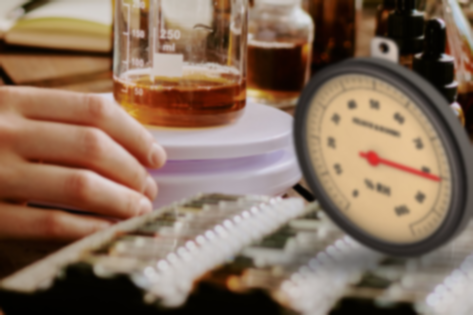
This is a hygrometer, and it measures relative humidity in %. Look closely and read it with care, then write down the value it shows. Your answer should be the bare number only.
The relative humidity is 80
